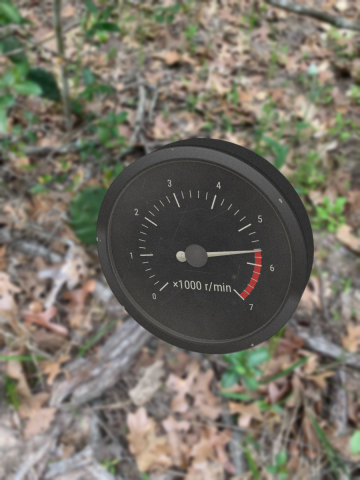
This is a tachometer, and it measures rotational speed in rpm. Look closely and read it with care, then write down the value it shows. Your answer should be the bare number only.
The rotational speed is 5600
